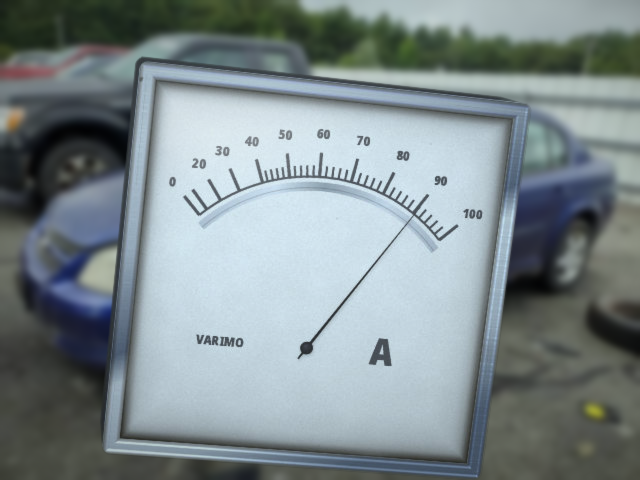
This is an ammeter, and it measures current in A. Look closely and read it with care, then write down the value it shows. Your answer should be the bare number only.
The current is 90
